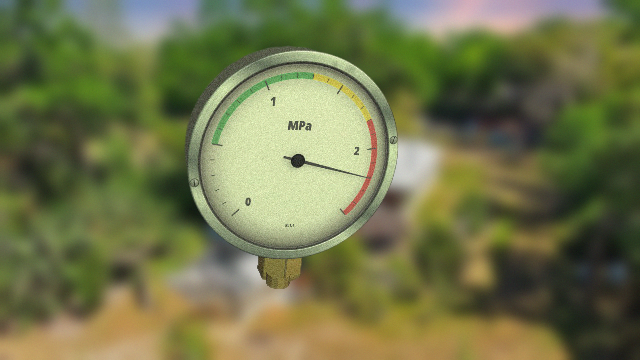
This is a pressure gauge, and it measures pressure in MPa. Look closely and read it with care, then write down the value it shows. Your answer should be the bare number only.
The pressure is 2.2
